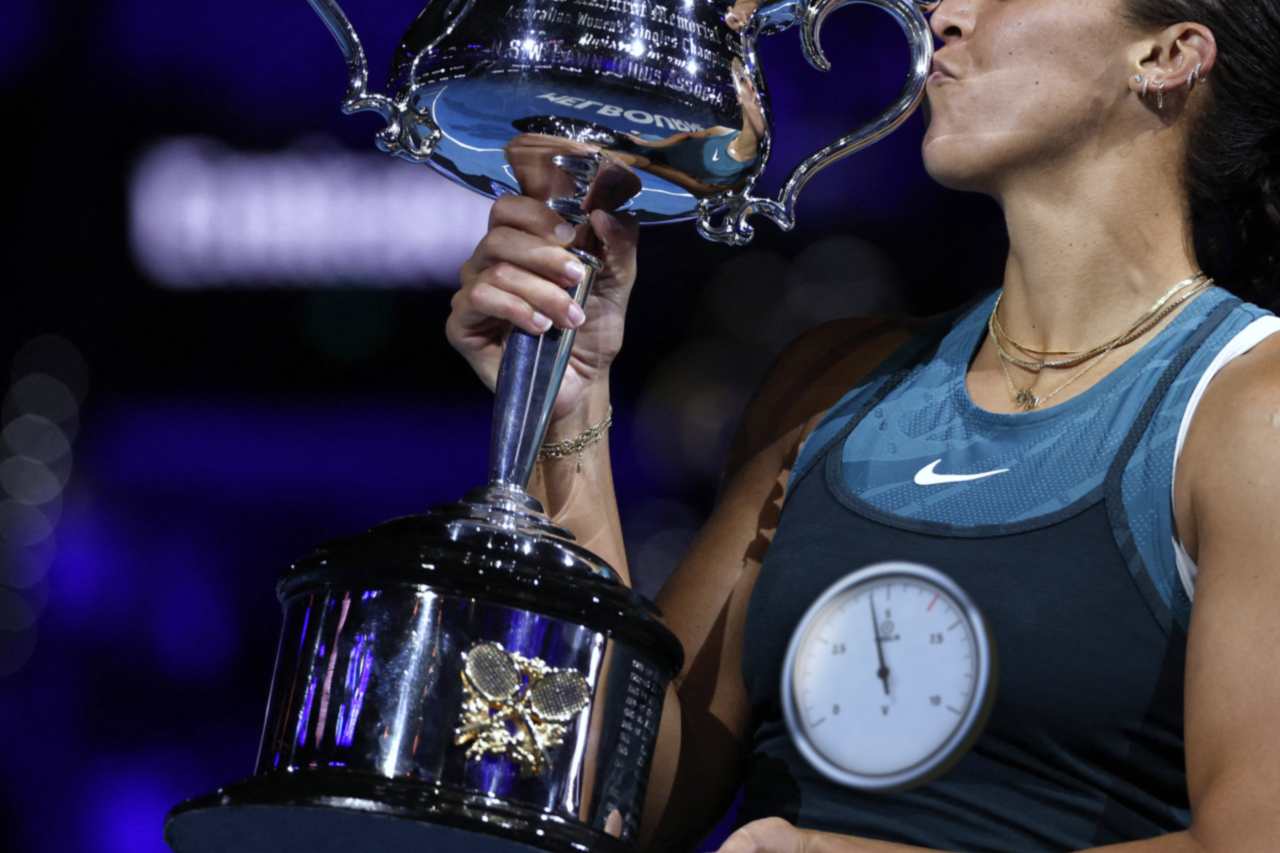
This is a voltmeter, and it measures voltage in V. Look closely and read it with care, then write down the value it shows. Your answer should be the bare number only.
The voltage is 4.5
